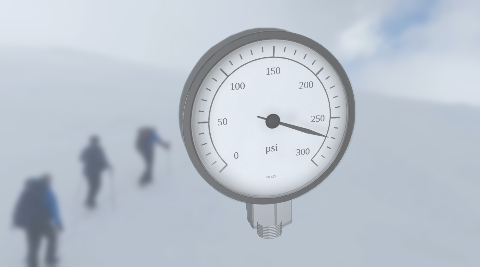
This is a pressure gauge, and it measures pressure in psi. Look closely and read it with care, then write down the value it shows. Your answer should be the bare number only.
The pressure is 270
